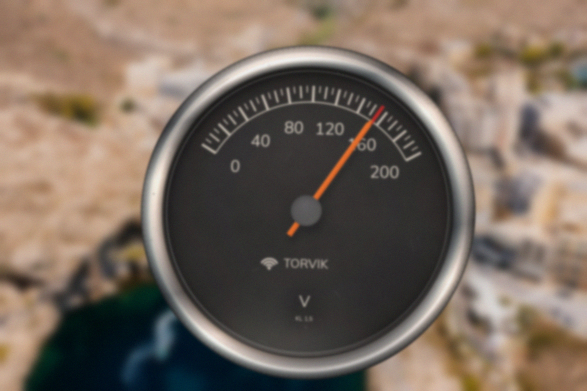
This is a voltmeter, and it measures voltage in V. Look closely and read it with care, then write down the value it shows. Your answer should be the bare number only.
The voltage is 155
